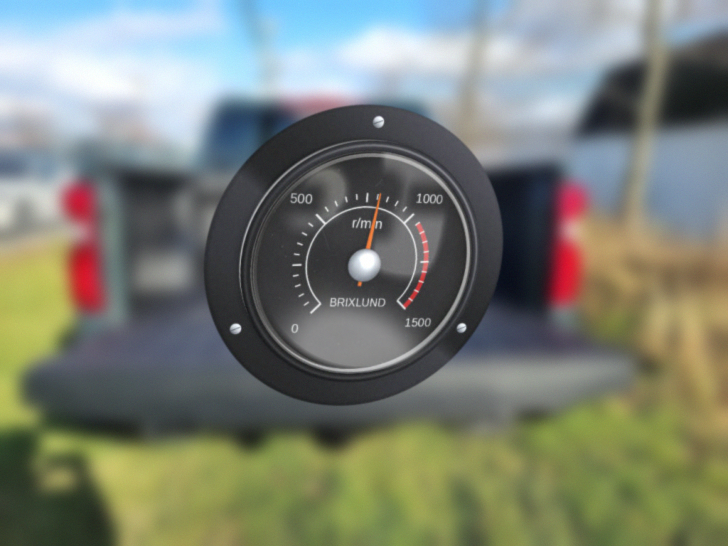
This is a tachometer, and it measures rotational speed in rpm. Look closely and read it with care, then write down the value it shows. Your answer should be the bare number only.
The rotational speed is 800
